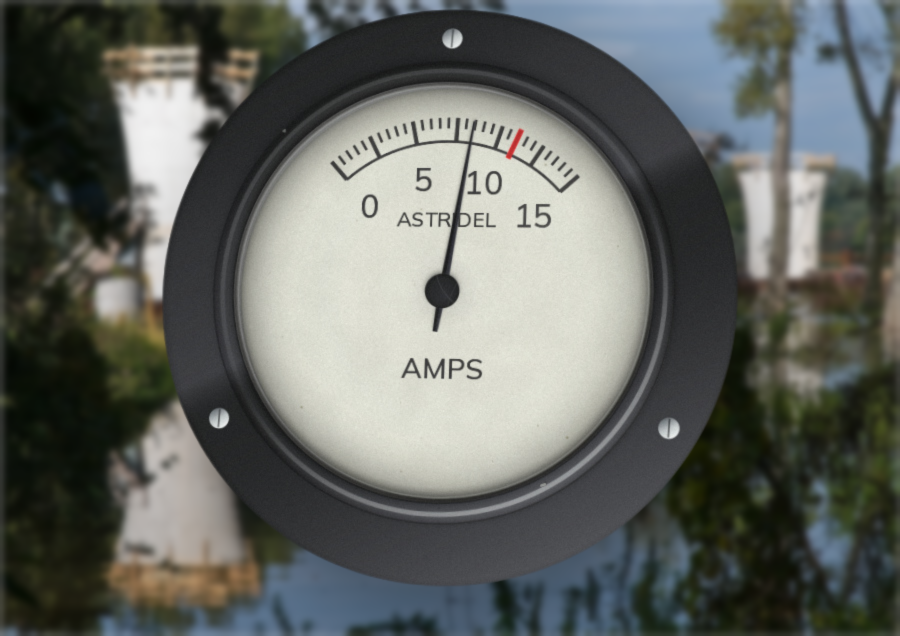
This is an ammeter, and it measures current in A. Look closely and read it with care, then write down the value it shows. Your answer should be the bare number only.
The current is 8.5
